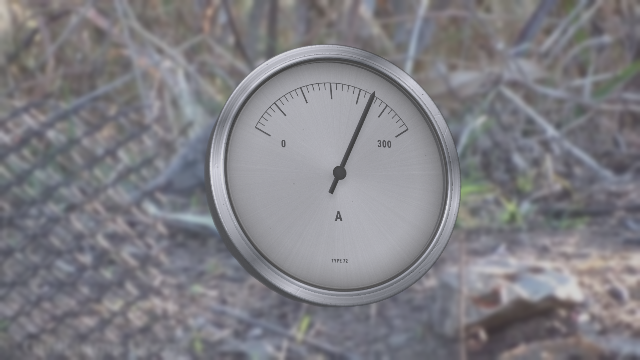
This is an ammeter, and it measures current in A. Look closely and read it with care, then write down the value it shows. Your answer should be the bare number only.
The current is 220
